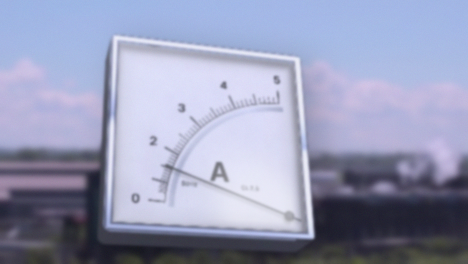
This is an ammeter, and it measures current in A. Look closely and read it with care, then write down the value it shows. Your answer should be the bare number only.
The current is 1.5
